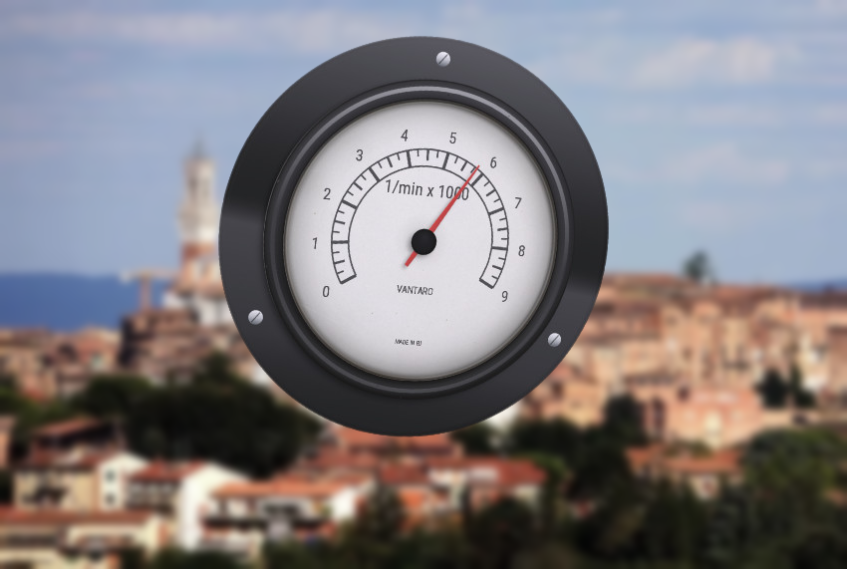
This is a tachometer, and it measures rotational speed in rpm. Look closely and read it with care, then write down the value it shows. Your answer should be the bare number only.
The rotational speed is 5750
